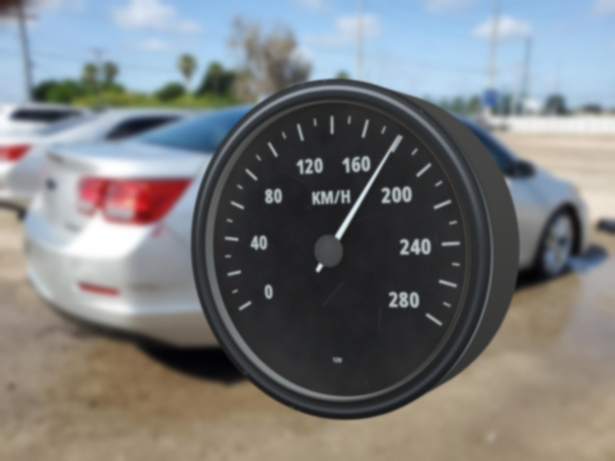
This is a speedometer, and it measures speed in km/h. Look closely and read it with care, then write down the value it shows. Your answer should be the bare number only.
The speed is 180
